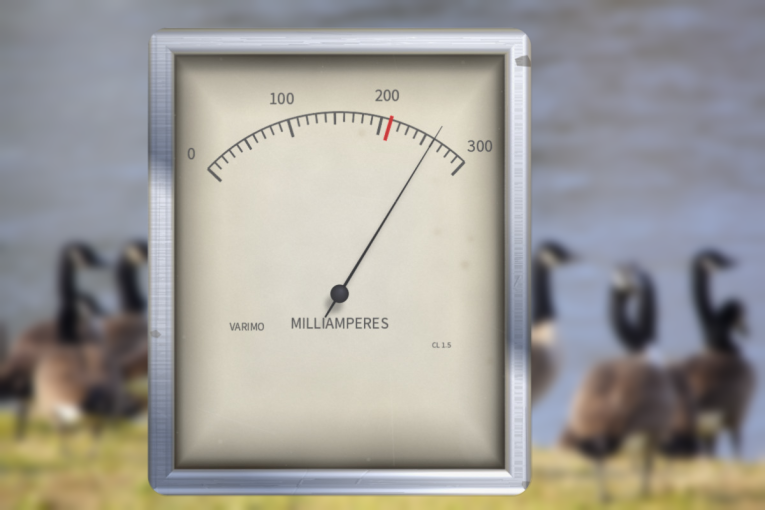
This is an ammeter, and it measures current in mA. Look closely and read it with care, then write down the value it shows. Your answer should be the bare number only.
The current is 260
